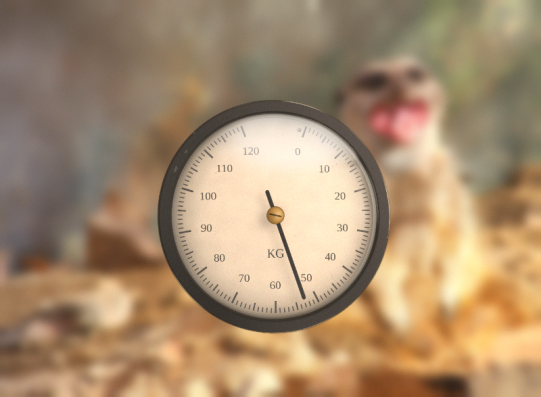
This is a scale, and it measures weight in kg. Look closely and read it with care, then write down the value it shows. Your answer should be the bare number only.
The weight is 53
